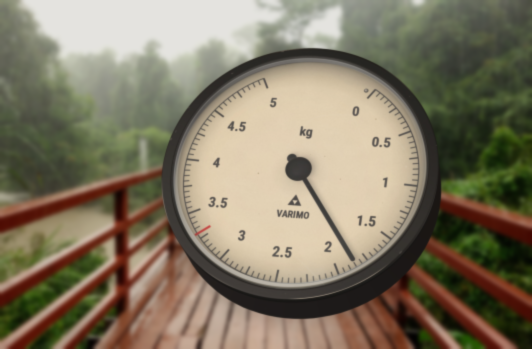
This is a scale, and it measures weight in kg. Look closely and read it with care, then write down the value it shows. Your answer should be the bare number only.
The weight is 1.85
